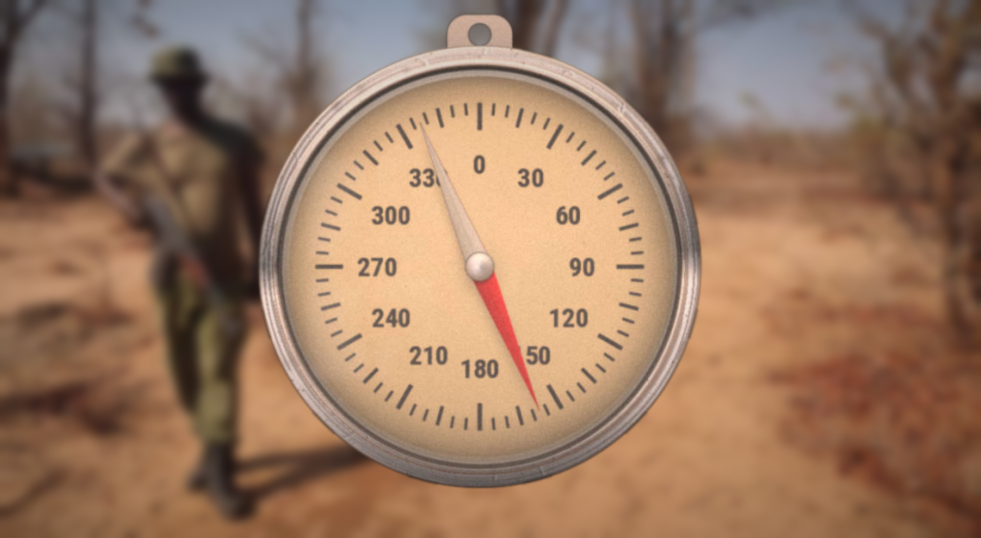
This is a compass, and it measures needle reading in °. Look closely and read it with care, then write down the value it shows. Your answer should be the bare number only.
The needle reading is 157.5
